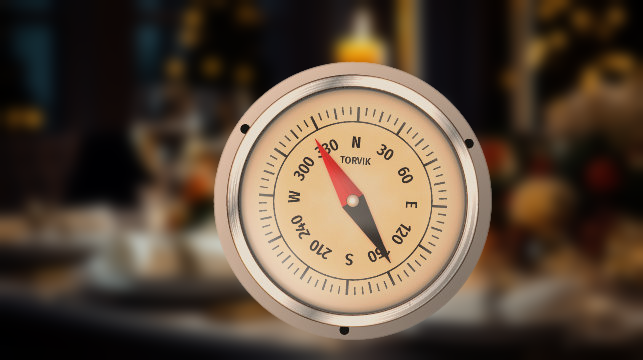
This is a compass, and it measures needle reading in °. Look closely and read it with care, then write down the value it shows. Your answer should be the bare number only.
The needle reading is 325
